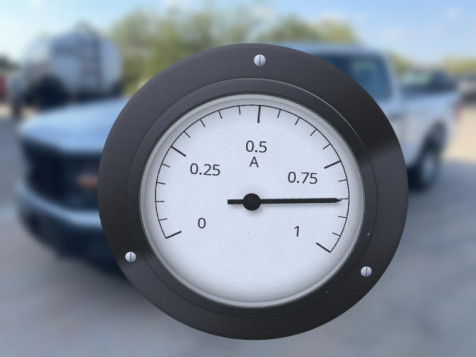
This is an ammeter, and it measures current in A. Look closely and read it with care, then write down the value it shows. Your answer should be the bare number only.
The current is 0.85
